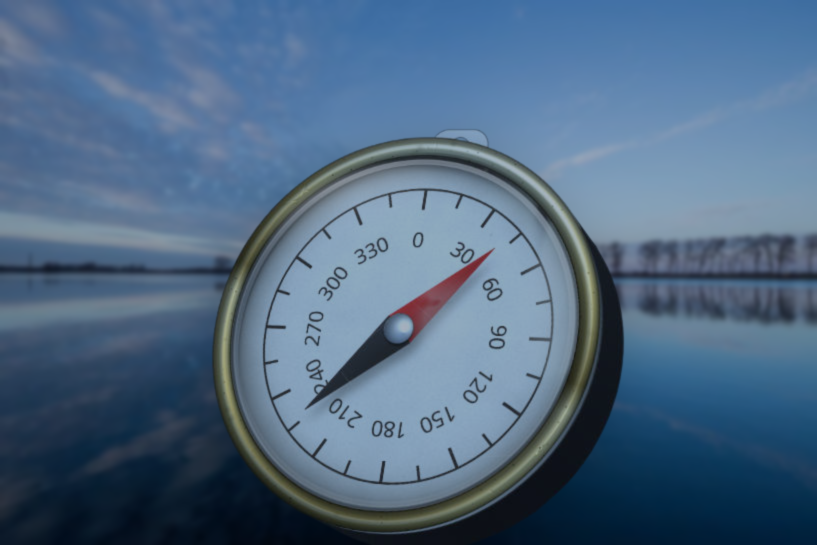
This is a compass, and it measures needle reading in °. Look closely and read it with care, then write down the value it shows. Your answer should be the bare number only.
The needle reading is 45
